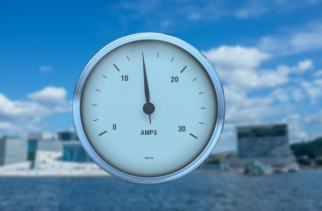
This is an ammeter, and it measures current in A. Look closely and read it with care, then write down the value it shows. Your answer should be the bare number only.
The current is 14
